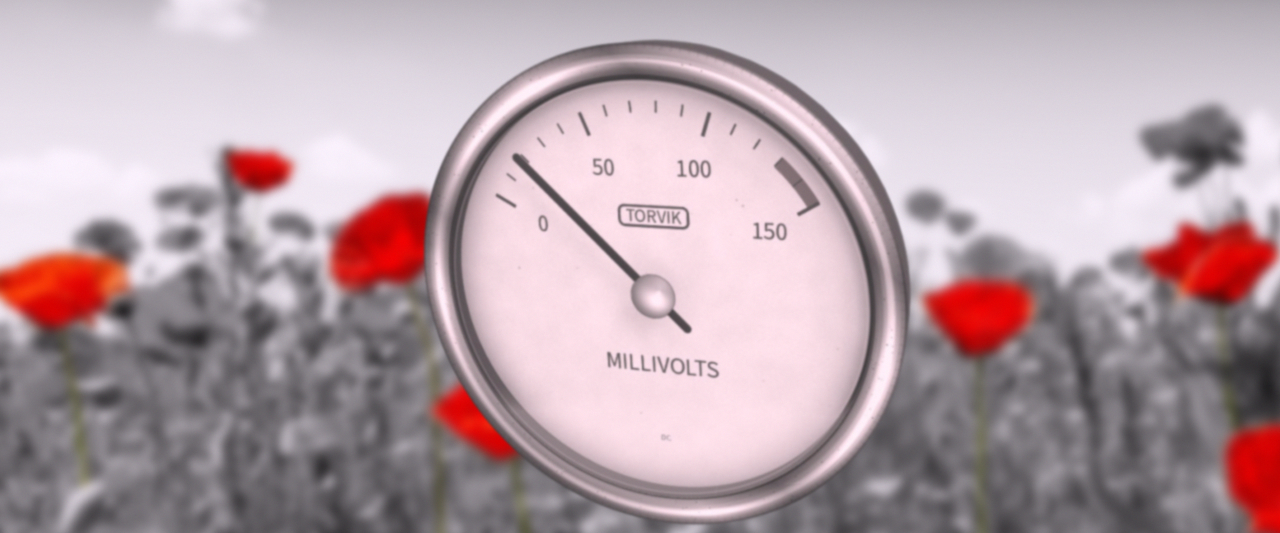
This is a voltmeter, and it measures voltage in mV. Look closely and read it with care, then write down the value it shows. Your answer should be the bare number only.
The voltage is 20
